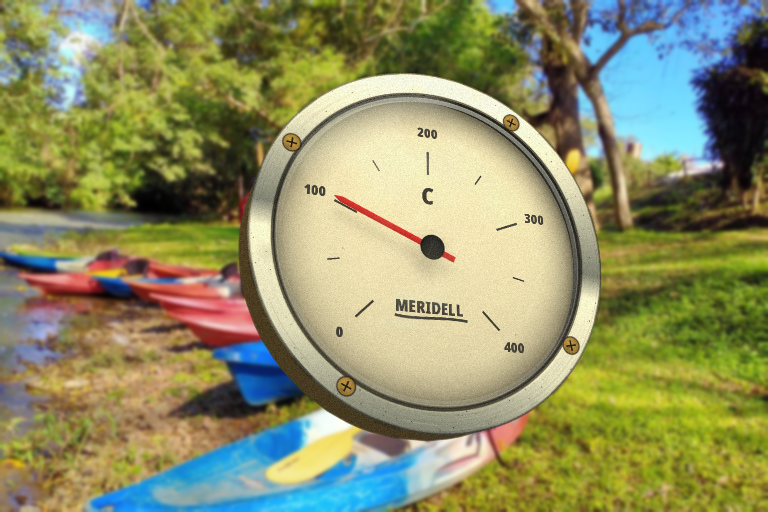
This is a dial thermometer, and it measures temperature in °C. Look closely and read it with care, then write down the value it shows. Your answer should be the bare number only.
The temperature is 100
